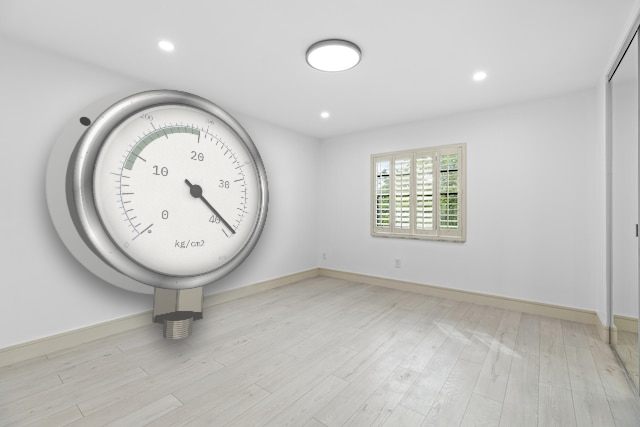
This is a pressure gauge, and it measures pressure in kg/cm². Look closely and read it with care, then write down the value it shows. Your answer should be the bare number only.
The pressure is 39
